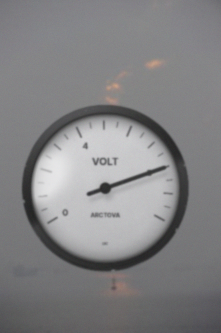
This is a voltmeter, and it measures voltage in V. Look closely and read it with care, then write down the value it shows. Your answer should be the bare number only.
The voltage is 8
